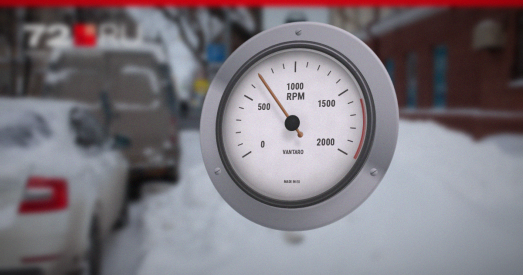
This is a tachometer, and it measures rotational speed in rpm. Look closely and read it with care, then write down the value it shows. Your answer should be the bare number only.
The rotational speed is 700
